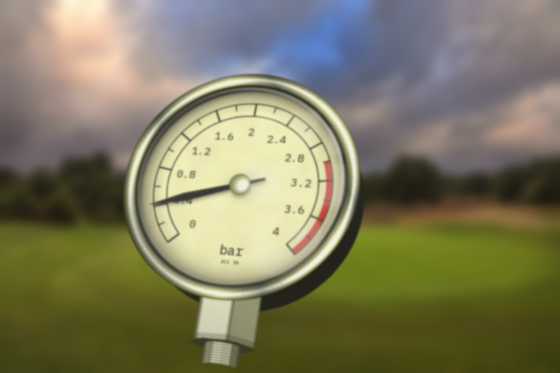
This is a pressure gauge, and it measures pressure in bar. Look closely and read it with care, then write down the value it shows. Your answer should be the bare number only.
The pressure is 0.4
